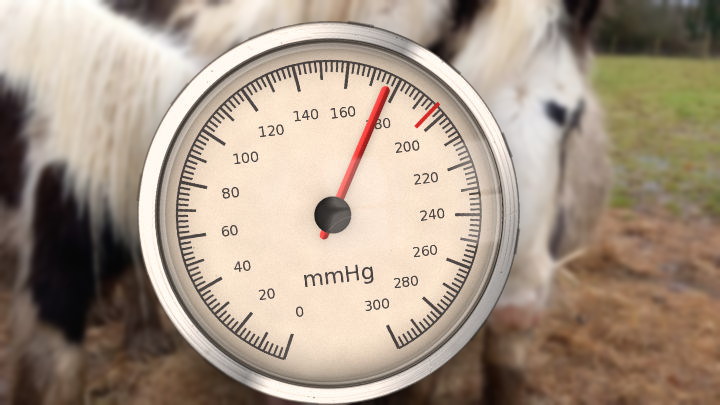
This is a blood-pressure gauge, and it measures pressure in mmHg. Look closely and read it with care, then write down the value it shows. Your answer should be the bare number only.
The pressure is 176
